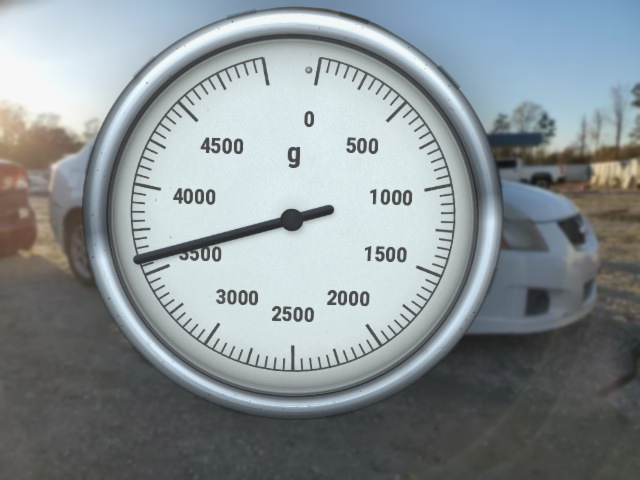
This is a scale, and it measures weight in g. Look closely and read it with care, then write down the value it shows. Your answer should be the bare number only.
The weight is 3600
